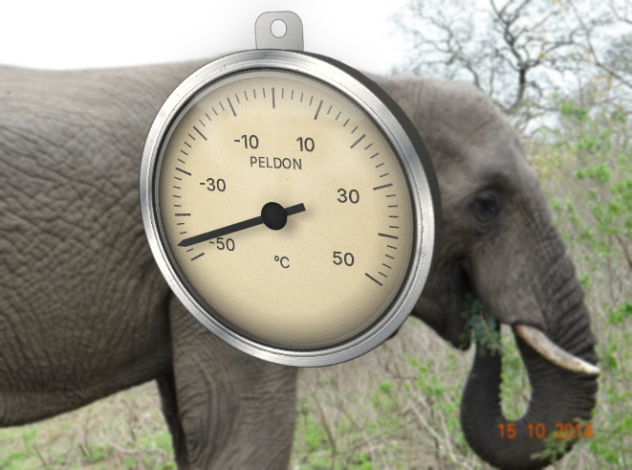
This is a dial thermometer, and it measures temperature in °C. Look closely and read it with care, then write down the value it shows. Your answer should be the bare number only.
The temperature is -46
